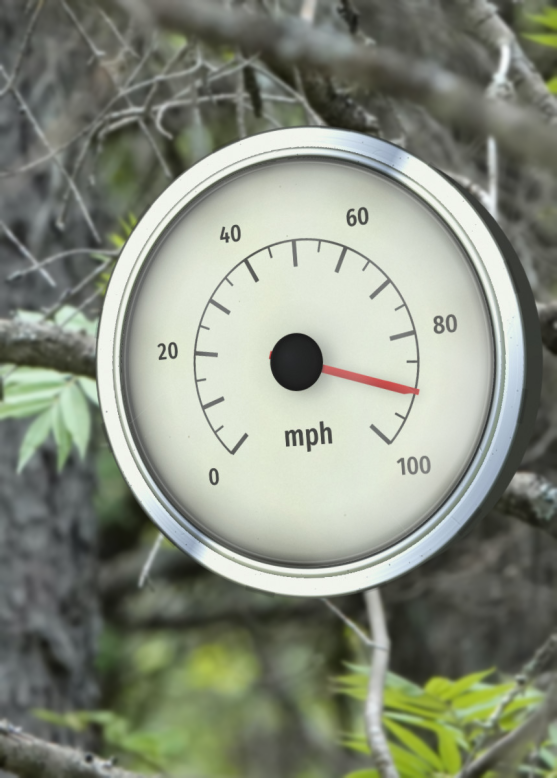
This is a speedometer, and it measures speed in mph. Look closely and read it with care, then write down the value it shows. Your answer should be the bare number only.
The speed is 90
